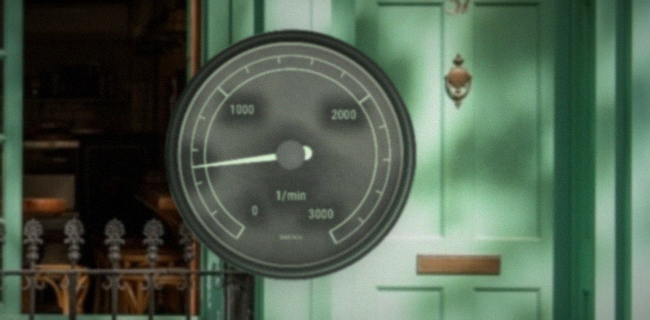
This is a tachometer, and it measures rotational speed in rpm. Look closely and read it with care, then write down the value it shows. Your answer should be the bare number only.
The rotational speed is 500
